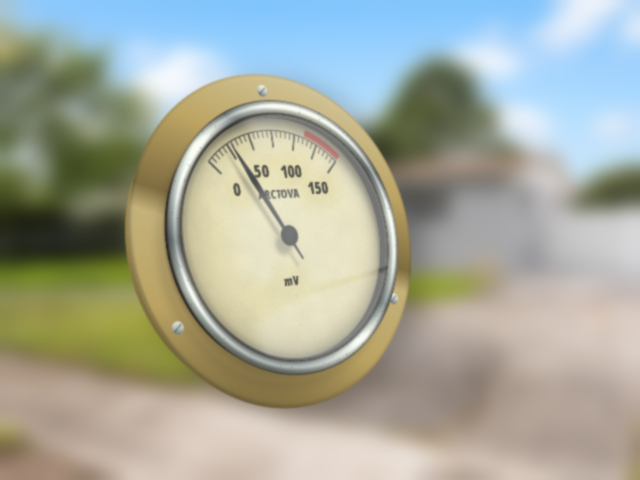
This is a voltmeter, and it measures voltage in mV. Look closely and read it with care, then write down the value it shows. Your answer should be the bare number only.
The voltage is 25
